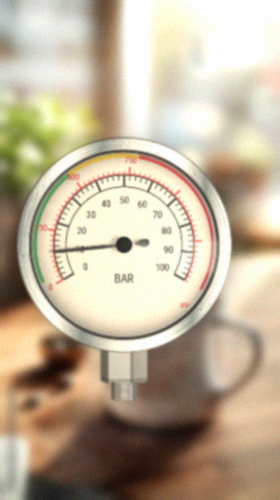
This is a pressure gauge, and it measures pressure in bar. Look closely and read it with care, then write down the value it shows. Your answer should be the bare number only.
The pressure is 10
